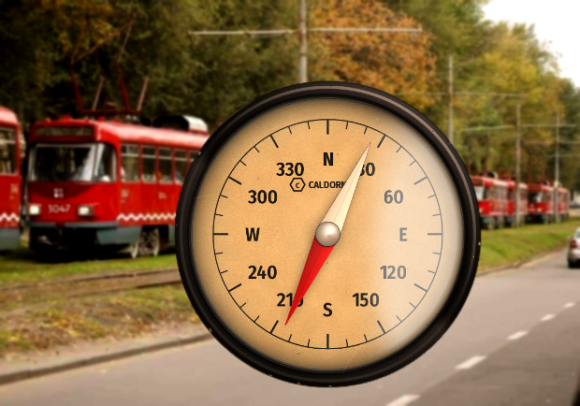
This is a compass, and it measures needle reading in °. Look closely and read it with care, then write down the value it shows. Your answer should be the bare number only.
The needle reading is 205
